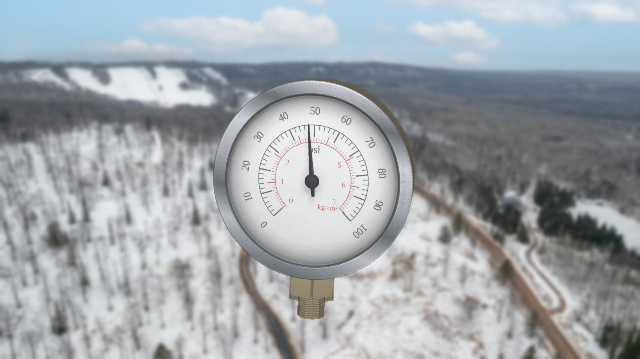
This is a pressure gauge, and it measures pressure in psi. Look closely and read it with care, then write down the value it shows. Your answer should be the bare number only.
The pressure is 48
